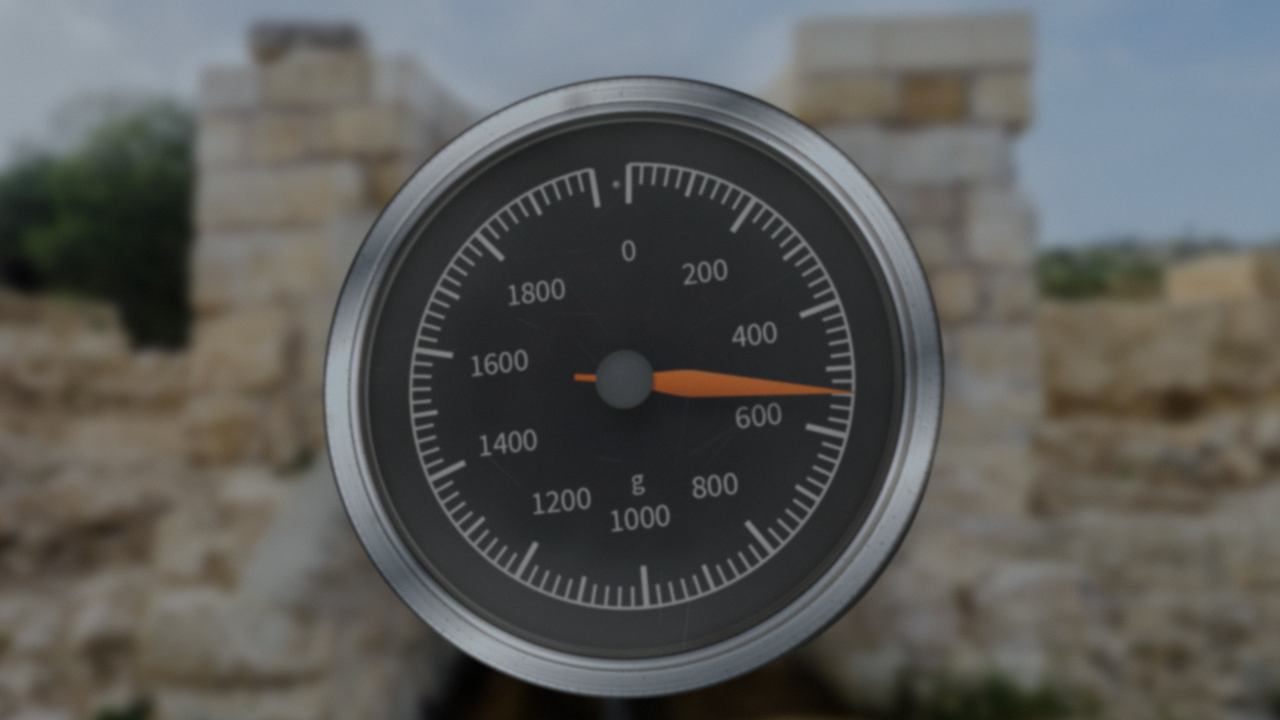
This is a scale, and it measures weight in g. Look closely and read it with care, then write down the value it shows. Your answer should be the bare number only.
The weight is 540
